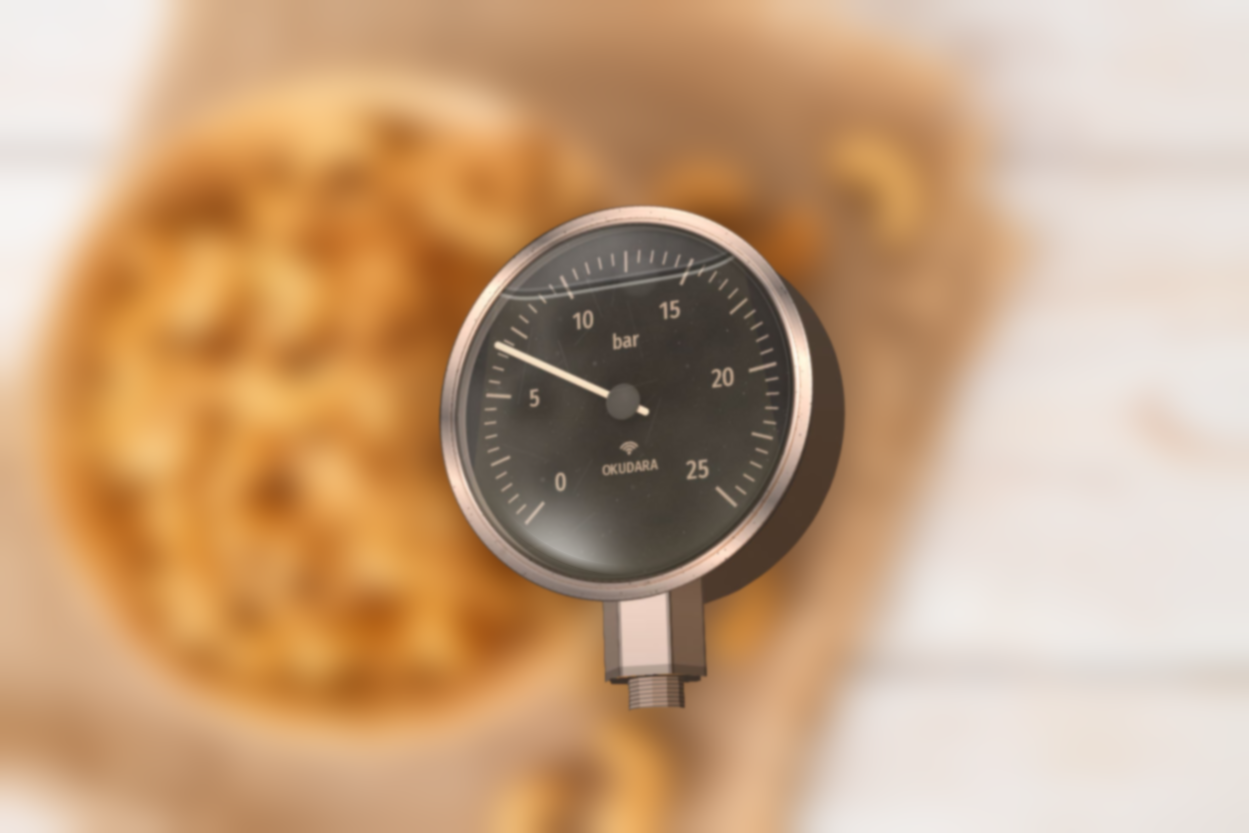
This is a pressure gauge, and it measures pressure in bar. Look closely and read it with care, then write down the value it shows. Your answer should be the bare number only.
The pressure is 6.75
